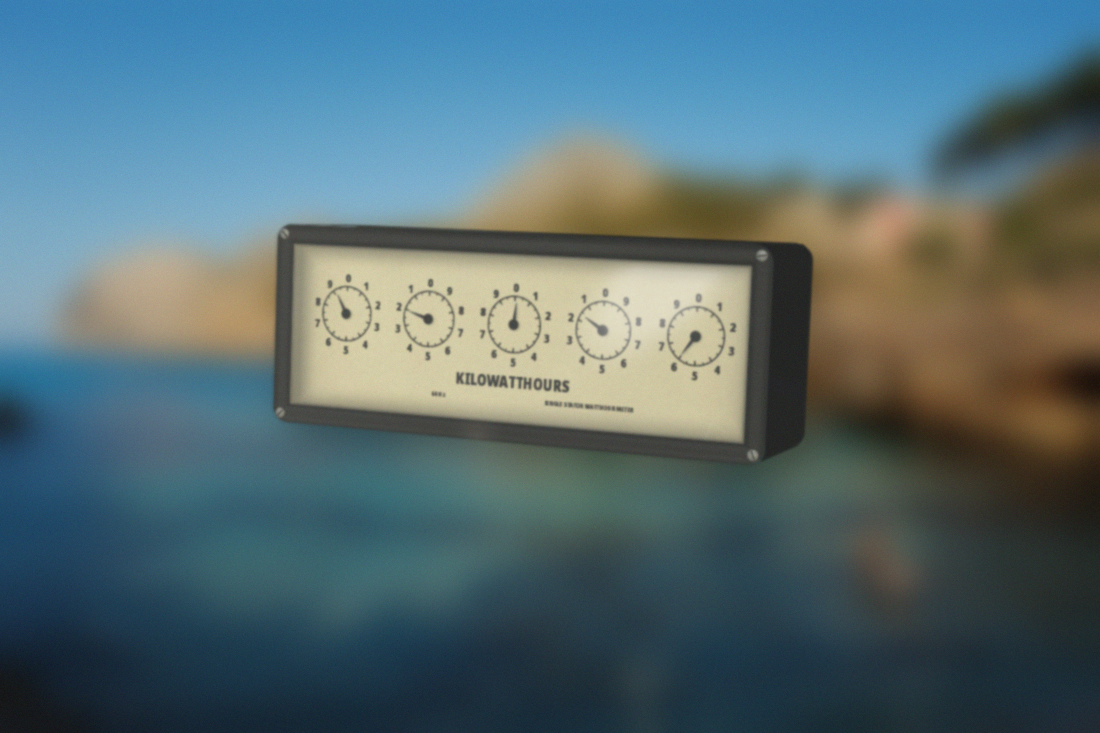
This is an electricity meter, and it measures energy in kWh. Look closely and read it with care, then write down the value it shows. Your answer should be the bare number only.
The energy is 92016
